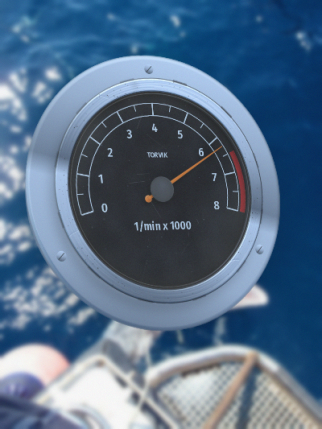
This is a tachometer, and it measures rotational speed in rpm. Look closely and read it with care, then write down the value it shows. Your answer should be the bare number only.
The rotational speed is 6250
